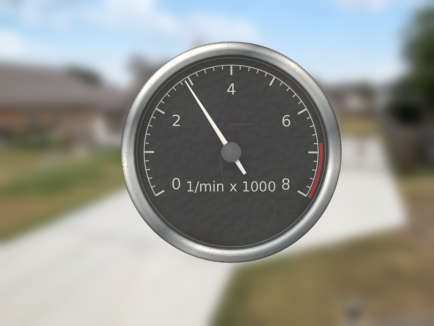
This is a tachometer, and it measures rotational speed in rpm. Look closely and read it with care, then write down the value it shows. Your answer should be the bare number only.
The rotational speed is 2900
